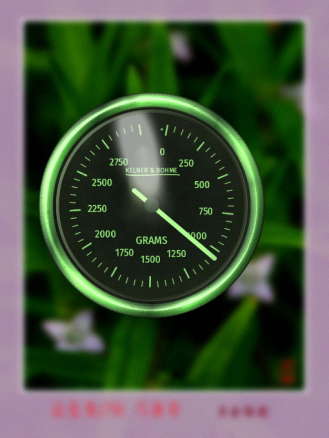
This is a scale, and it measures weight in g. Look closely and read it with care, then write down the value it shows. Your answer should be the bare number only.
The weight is 1050
